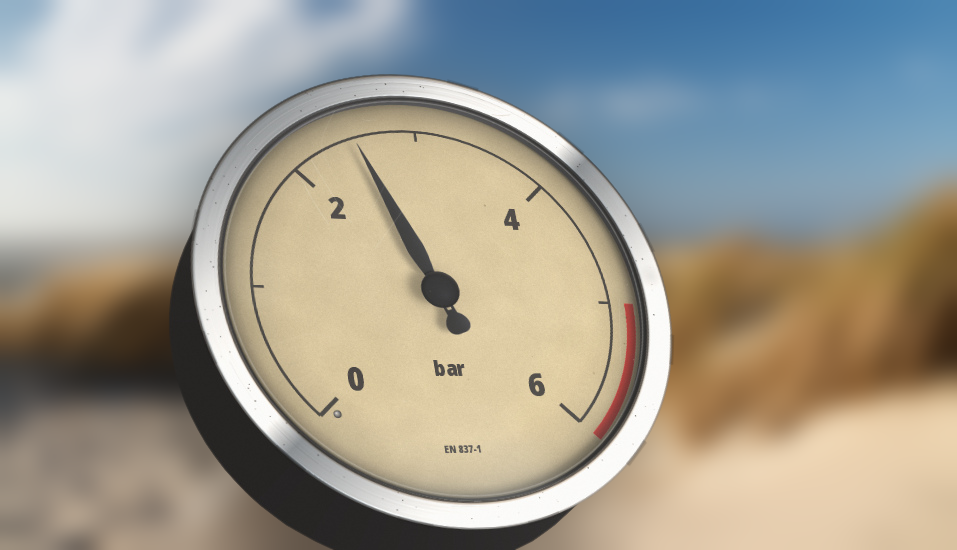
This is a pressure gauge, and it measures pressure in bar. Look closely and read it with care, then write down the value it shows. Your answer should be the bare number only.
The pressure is 2.5
